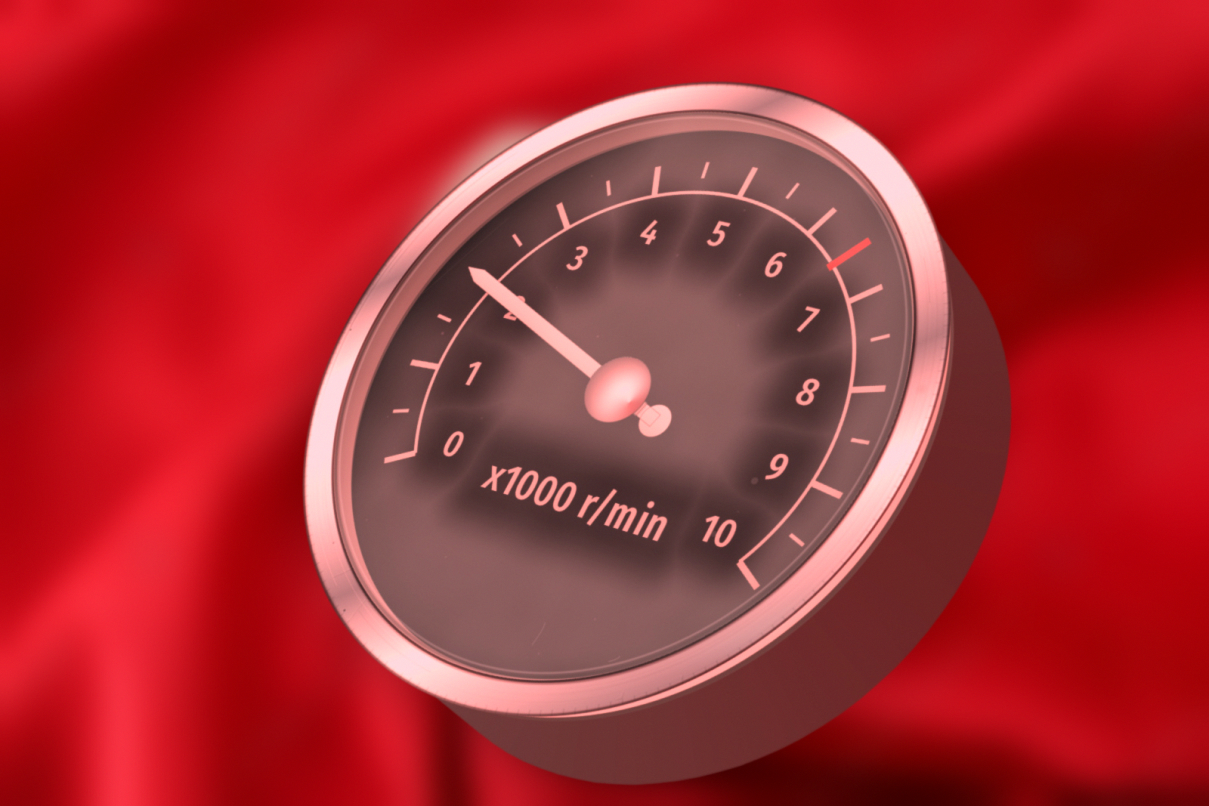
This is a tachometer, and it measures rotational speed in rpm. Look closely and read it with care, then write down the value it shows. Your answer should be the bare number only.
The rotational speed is 2000
